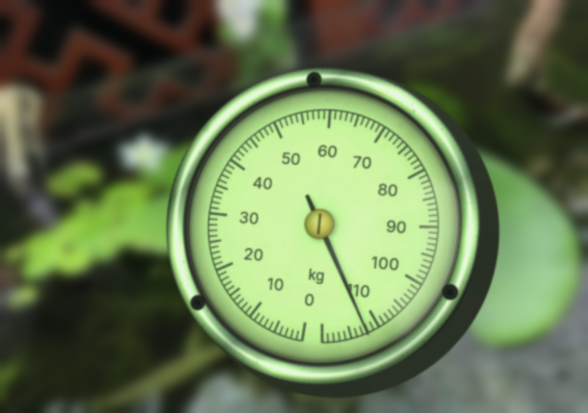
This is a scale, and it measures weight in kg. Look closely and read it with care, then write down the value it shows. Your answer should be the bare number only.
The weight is 112
